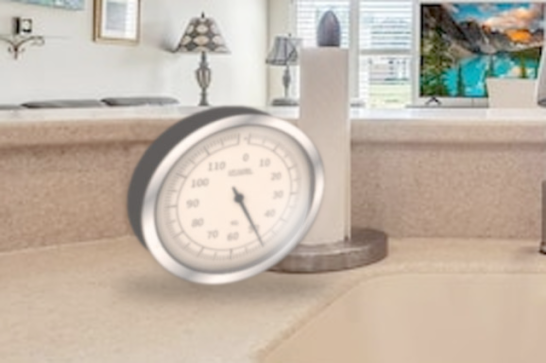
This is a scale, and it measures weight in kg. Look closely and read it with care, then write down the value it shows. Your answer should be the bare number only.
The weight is 50
